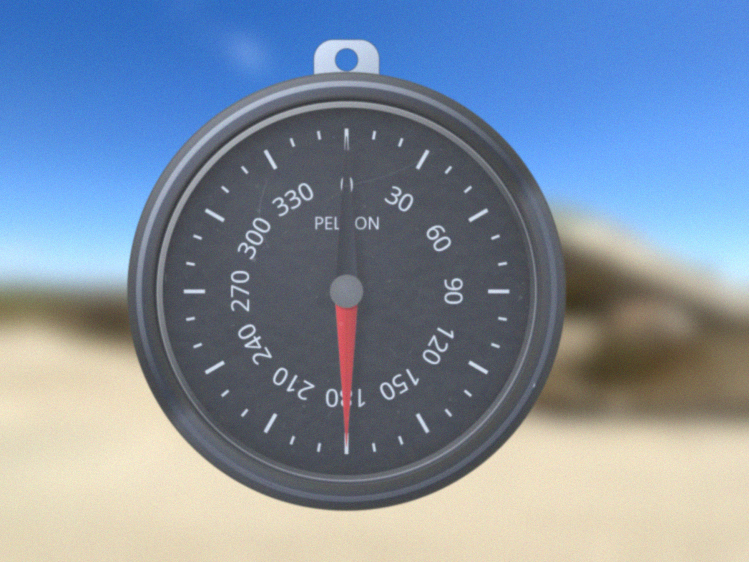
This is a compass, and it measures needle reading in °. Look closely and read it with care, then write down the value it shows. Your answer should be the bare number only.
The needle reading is 180
